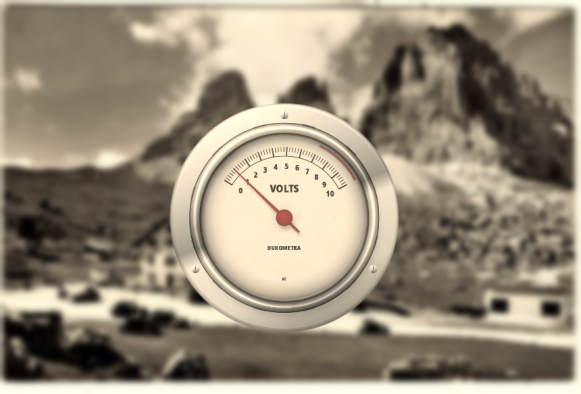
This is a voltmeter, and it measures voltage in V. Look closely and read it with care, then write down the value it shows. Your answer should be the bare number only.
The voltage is 1
